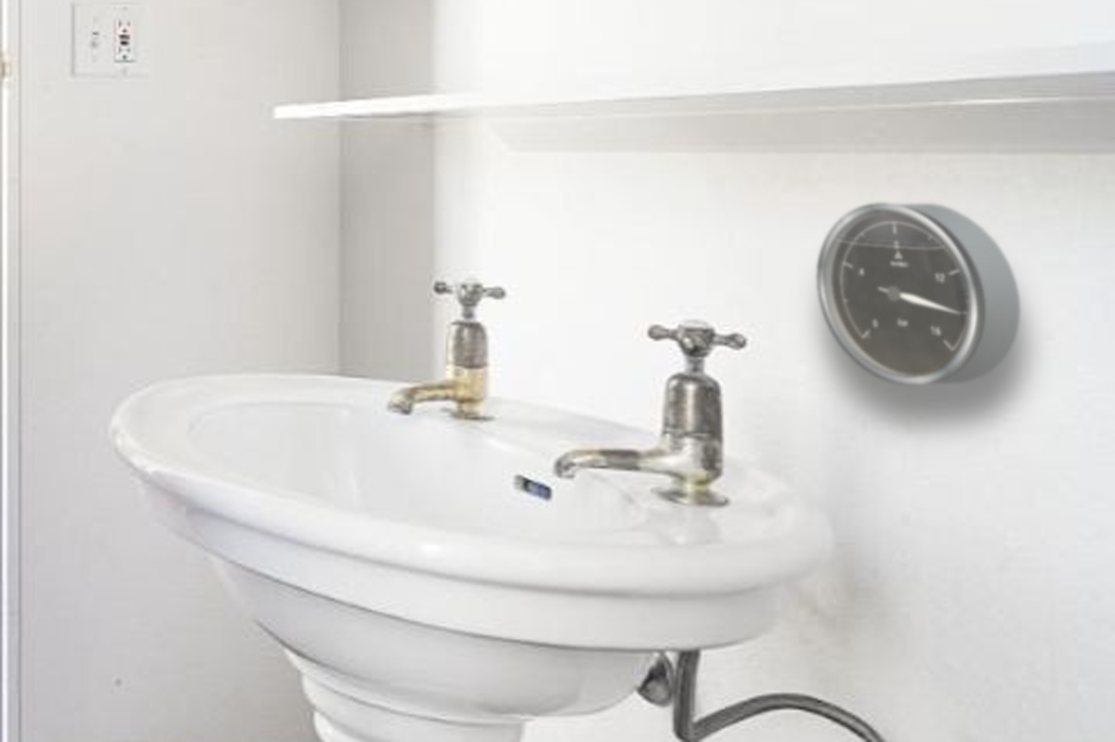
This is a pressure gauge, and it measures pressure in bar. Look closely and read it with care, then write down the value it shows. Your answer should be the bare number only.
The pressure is 14
